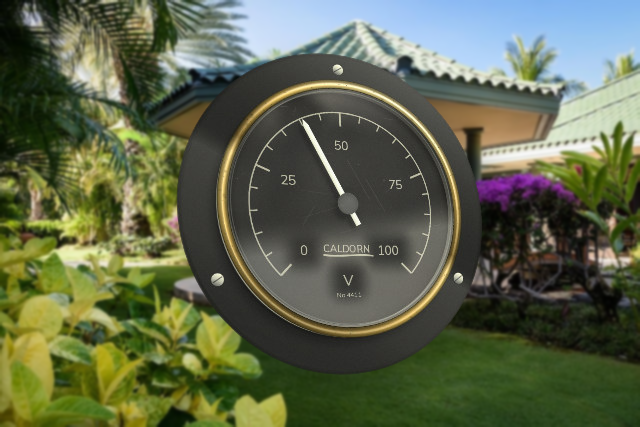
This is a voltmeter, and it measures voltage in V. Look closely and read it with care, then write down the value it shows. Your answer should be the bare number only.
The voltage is 40
